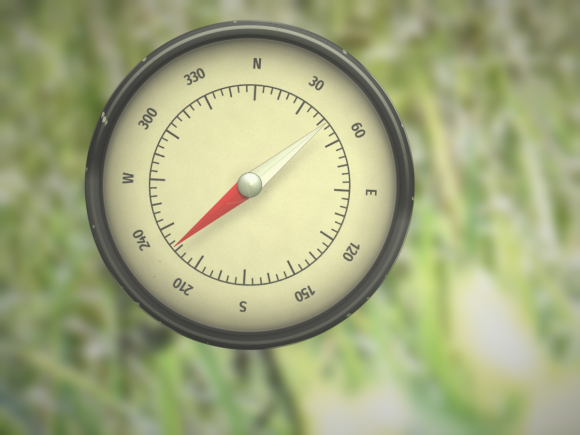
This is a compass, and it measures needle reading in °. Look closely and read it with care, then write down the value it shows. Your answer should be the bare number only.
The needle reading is 227.5
